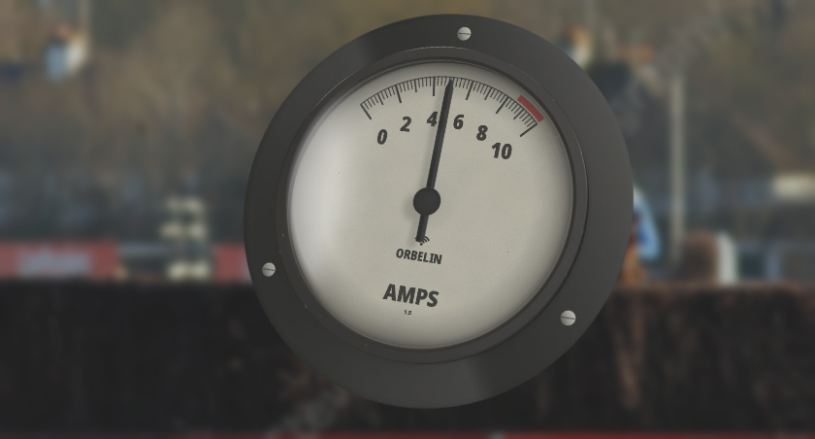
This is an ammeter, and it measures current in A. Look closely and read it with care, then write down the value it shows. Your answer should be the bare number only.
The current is 5
